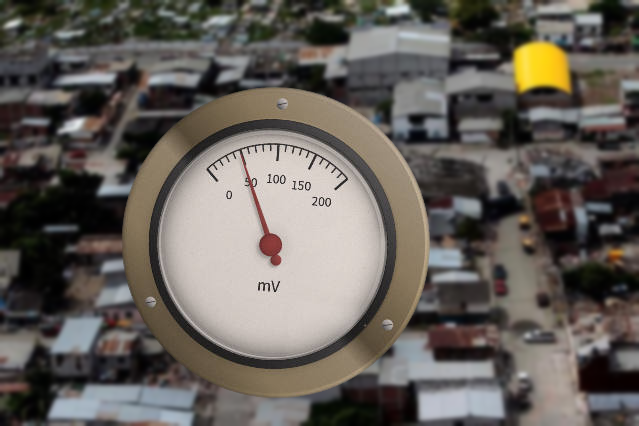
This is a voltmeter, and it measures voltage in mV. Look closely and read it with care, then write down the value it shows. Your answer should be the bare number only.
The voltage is 50
